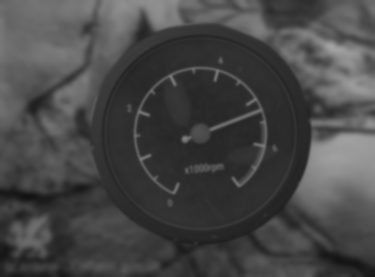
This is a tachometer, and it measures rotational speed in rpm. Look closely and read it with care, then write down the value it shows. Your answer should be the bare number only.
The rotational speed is 5250
